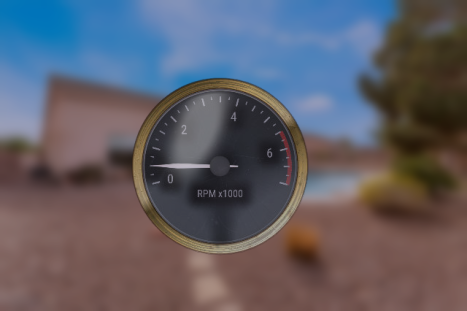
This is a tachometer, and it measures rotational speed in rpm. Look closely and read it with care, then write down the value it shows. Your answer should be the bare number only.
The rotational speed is 500
